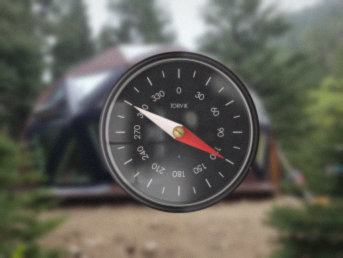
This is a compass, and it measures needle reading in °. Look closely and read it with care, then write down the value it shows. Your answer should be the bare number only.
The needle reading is 120
